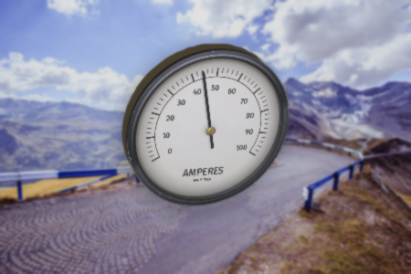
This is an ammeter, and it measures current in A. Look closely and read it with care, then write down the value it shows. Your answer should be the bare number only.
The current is 44
